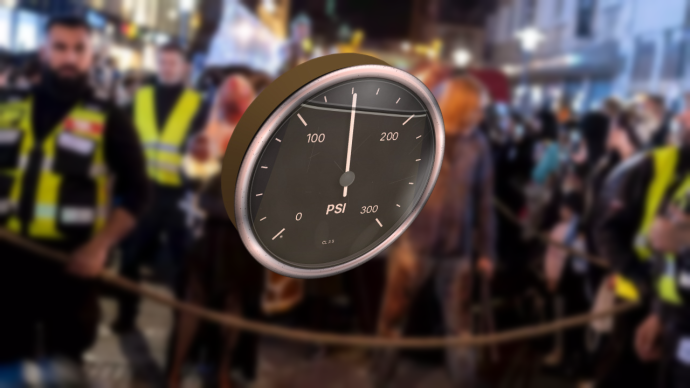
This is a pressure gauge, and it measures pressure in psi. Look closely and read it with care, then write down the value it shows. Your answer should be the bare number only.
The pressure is 140
